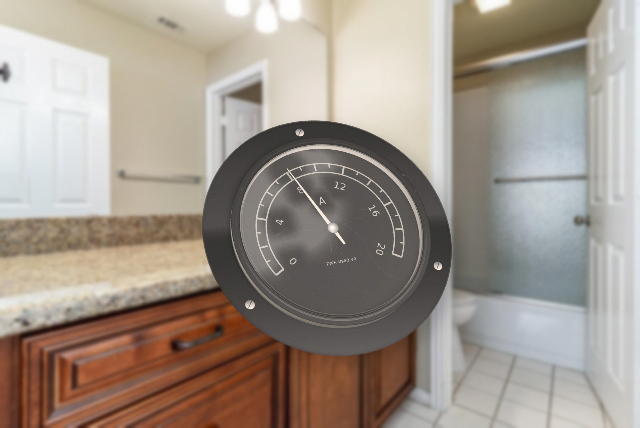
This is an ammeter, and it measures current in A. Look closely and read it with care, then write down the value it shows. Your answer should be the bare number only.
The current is 8
